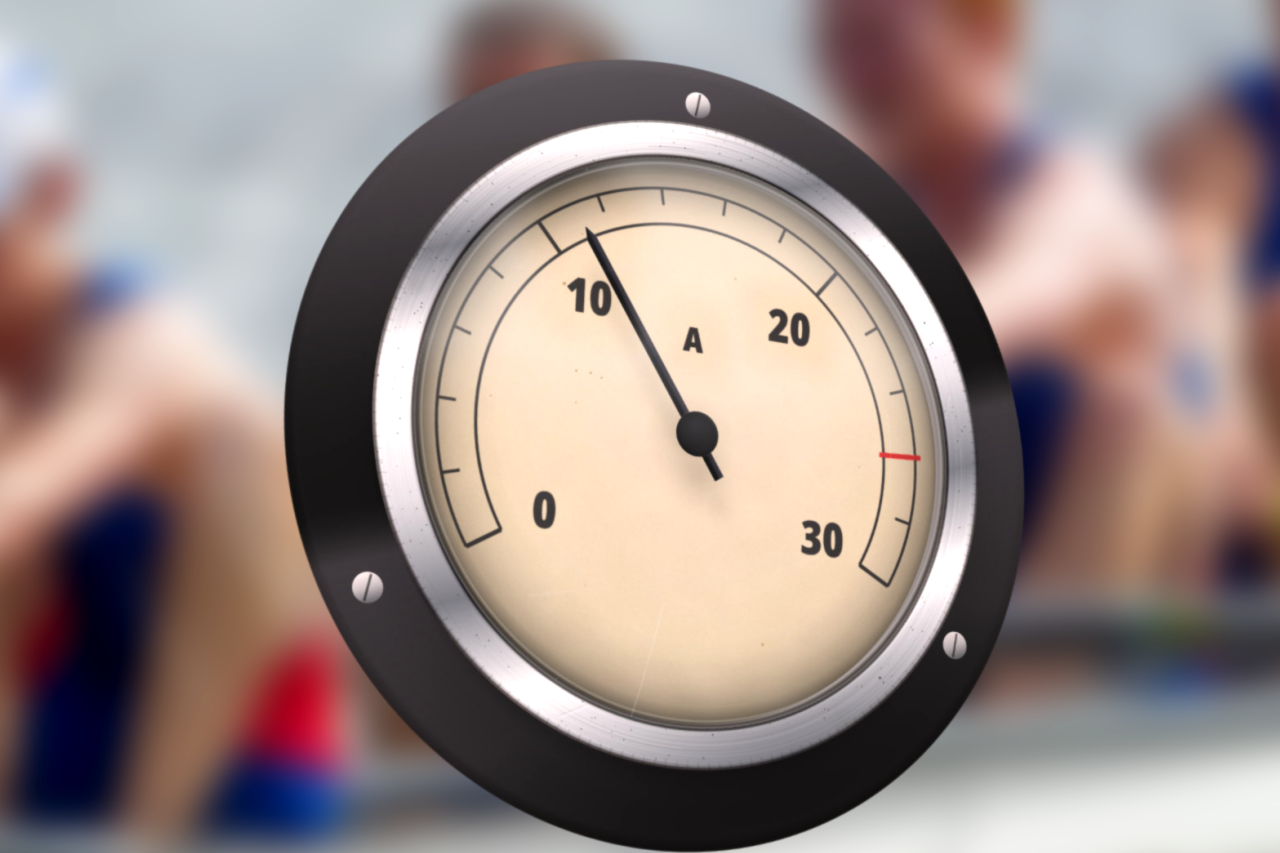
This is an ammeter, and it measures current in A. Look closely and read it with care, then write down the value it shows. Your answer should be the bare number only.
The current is 11
